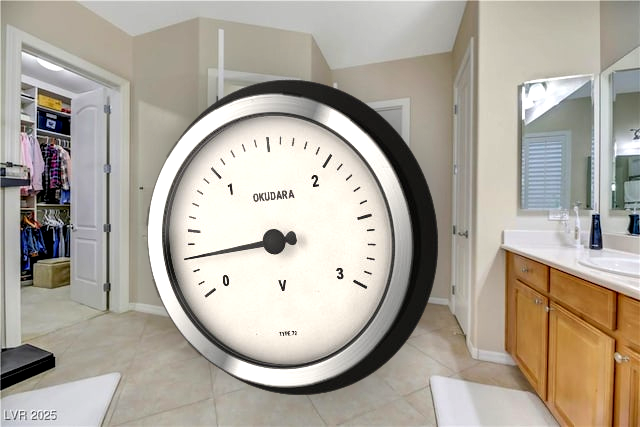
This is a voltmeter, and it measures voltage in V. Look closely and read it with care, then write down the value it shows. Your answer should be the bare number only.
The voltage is 0.3
